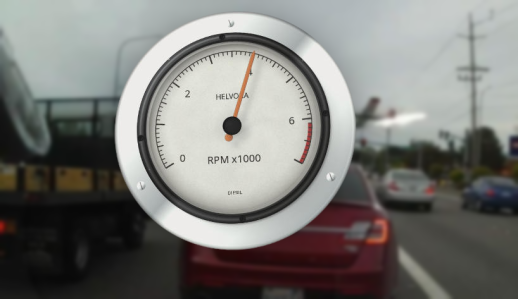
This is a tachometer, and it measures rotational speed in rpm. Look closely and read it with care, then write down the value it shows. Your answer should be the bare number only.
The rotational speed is 4000
